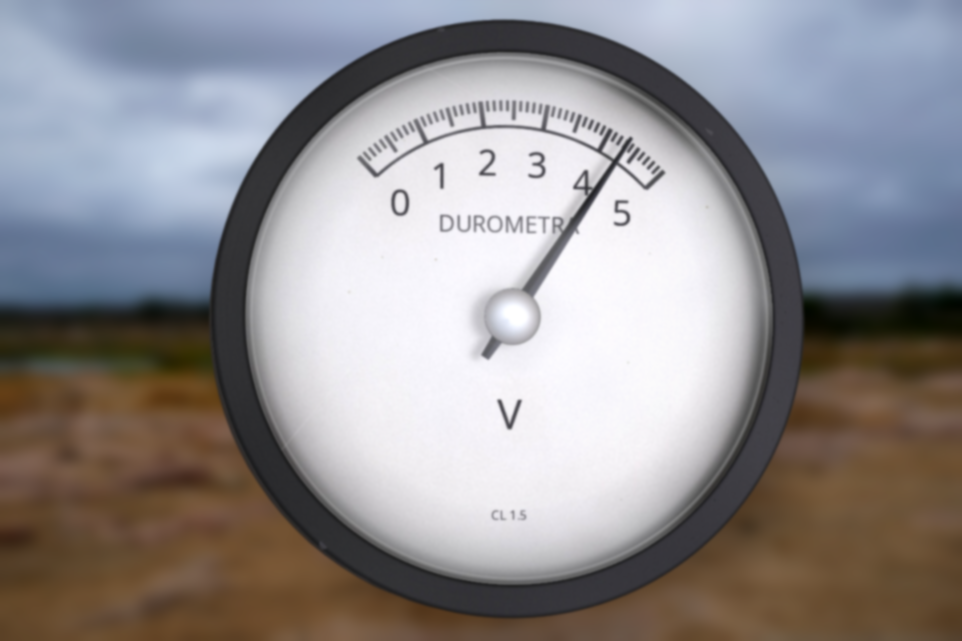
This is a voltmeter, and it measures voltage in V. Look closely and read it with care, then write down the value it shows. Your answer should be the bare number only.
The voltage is 4.3
